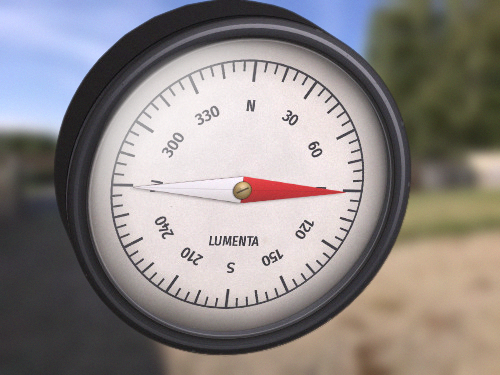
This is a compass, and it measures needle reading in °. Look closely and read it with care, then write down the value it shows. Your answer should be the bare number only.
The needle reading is 90
